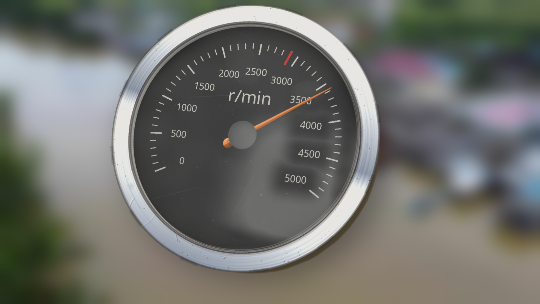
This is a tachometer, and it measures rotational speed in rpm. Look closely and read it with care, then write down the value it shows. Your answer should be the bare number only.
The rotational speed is 3600
